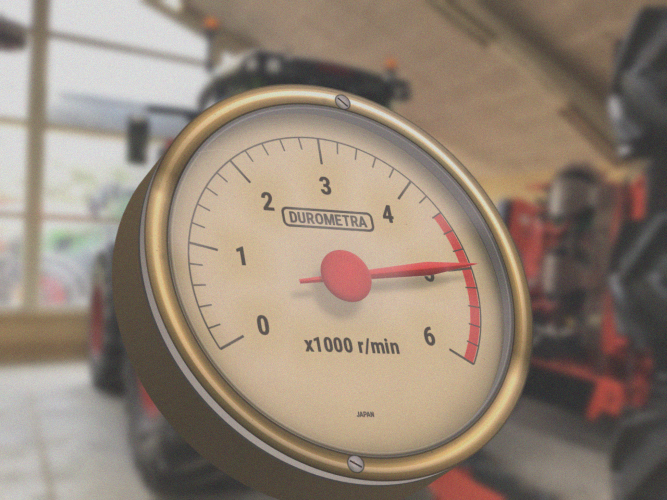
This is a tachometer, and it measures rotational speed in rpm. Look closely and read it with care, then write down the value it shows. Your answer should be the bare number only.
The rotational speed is 5000
